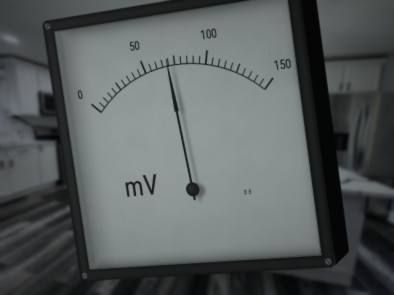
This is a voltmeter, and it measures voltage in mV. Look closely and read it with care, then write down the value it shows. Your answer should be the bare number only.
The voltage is 70
